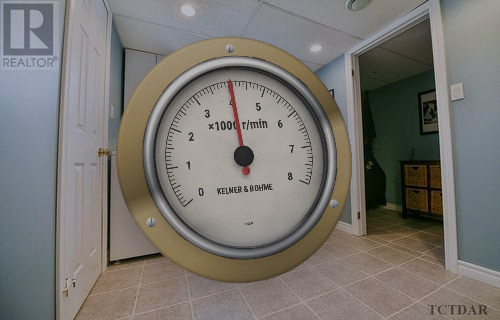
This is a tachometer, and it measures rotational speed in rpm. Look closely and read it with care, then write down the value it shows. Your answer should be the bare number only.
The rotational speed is 4000
